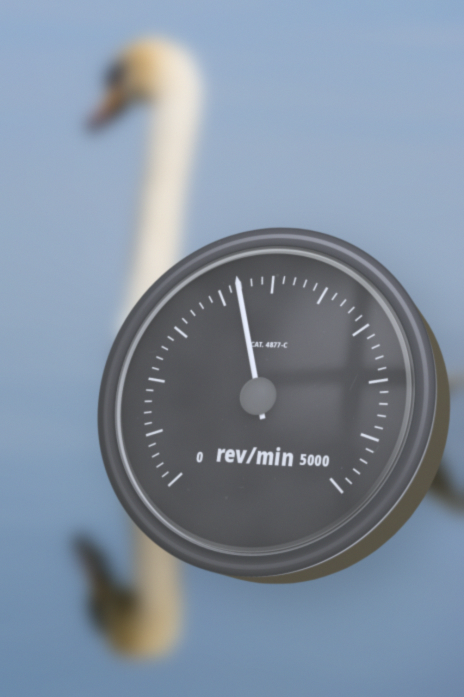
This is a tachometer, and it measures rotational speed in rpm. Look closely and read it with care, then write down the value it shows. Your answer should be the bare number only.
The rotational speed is 2200
